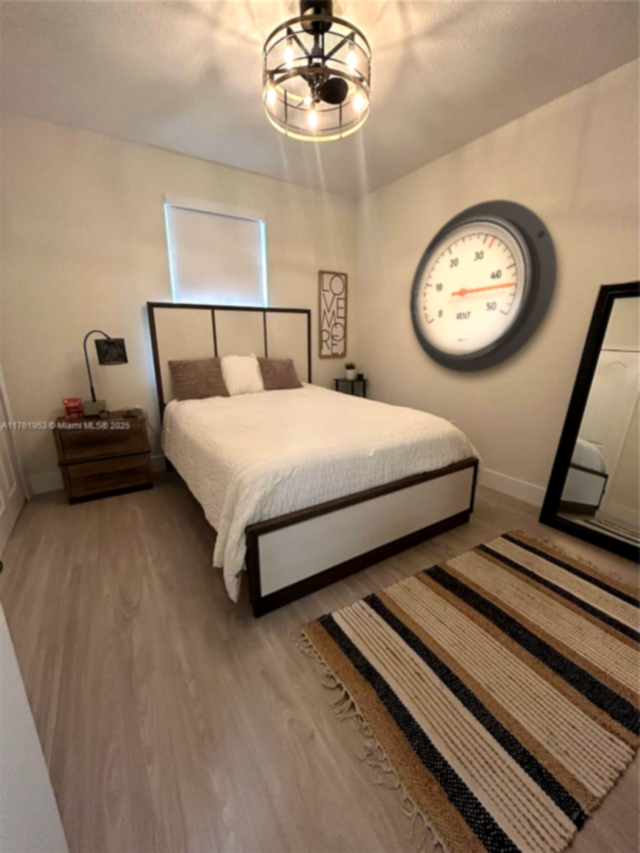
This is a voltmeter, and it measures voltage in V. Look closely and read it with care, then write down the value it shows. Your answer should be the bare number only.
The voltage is 44
